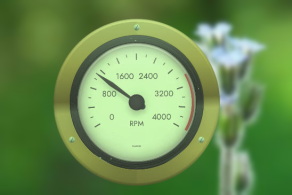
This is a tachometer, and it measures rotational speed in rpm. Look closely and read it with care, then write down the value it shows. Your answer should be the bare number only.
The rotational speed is 1100
